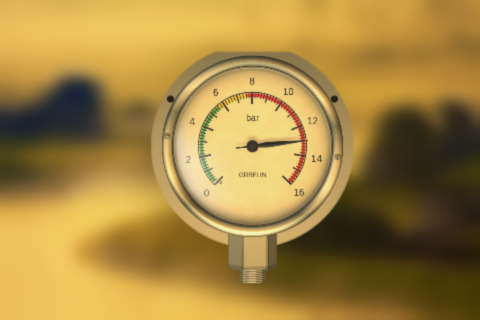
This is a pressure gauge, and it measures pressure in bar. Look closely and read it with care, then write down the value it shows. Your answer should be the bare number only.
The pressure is 13
